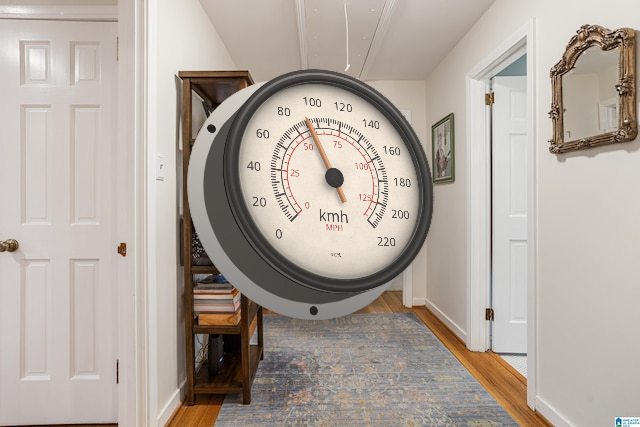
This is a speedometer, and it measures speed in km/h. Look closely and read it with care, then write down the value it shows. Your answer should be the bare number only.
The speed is 90
